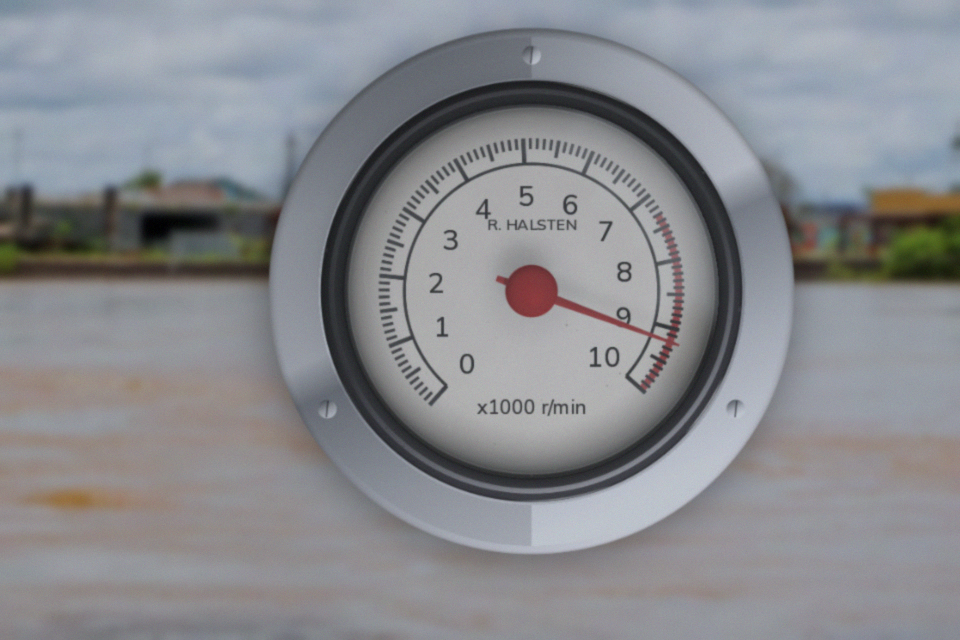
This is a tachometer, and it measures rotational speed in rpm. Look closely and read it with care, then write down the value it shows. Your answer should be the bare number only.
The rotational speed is 9200
